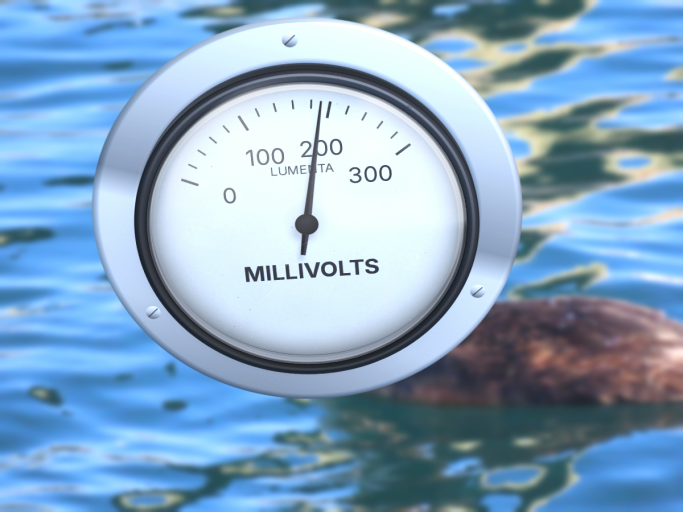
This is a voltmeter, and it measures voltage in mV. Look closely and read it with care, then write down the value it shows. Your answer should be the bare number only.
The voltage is 190
